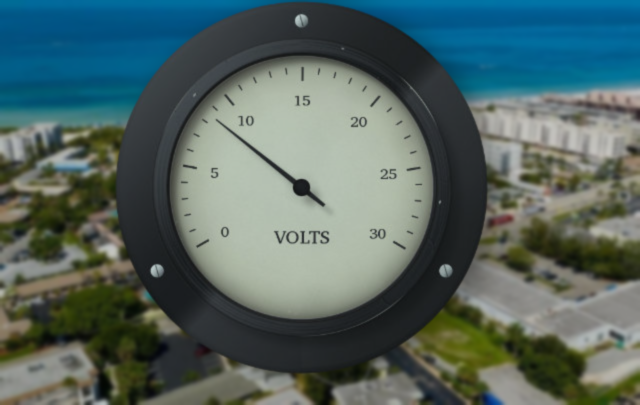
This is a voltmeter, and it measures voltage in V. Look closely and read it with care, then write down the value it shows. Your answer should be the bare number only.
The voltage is 8.5
